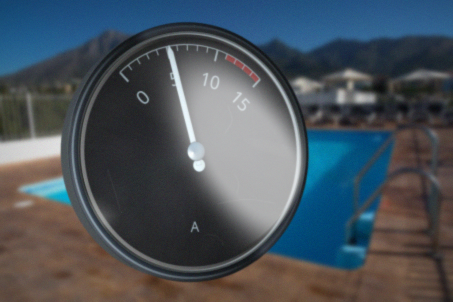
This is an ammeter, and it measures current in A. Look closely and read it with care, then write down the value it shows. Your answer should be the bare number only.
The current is 5
